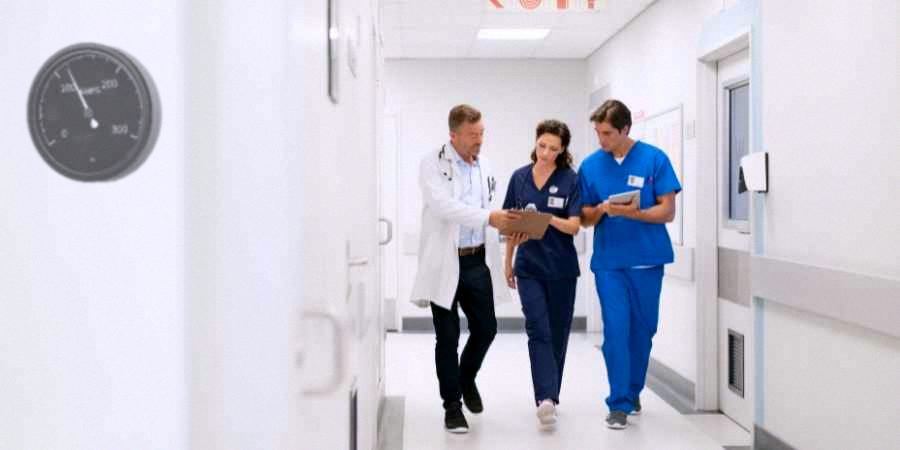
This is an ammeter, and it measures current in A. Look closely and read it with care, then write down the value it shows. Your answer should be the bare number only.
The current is 120
